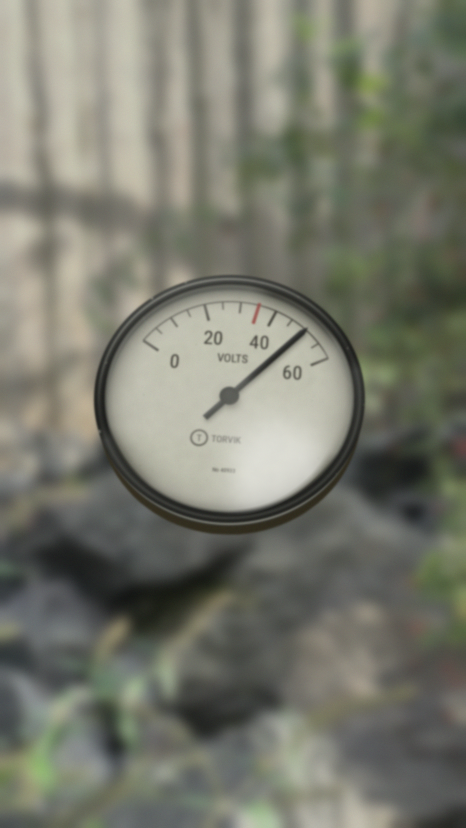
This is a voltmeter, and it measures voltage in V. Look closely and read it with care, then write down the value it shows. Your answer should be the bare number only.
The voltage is 50
